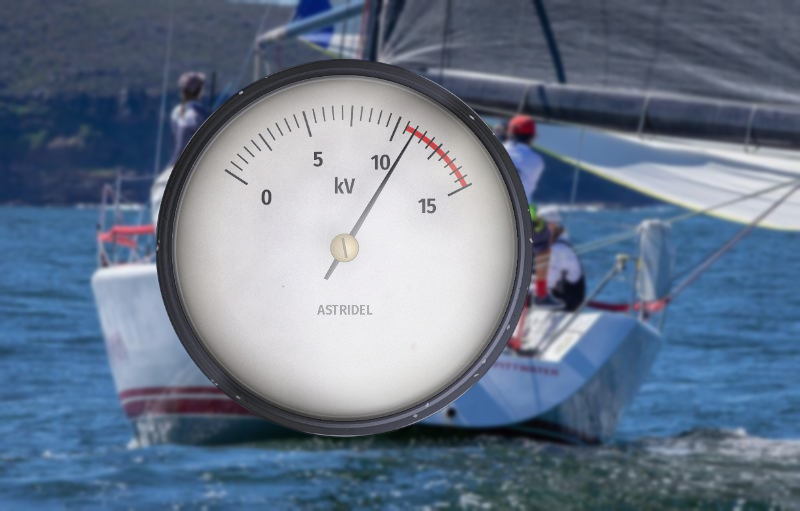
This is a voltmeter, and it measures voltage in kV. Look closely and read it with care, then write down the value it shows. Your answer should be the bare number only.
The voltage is 11
